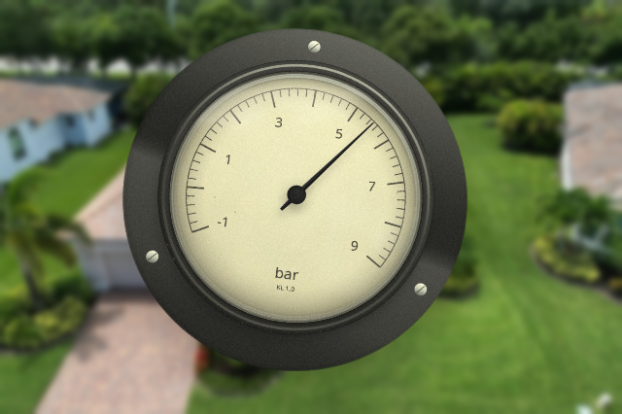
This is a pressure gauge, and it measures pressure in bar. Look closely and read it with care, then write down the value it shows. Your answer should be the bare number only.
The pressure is 5.5
